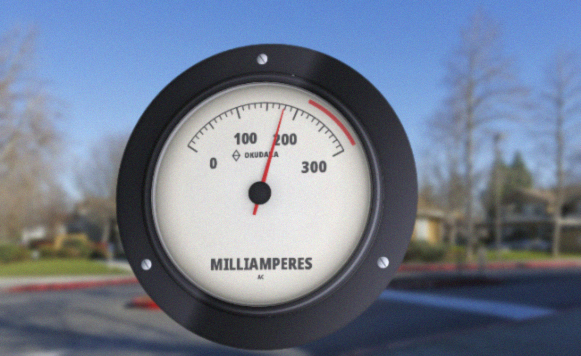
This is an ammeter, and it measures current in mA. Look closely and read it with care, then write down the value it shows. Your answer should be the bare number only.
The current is 180
